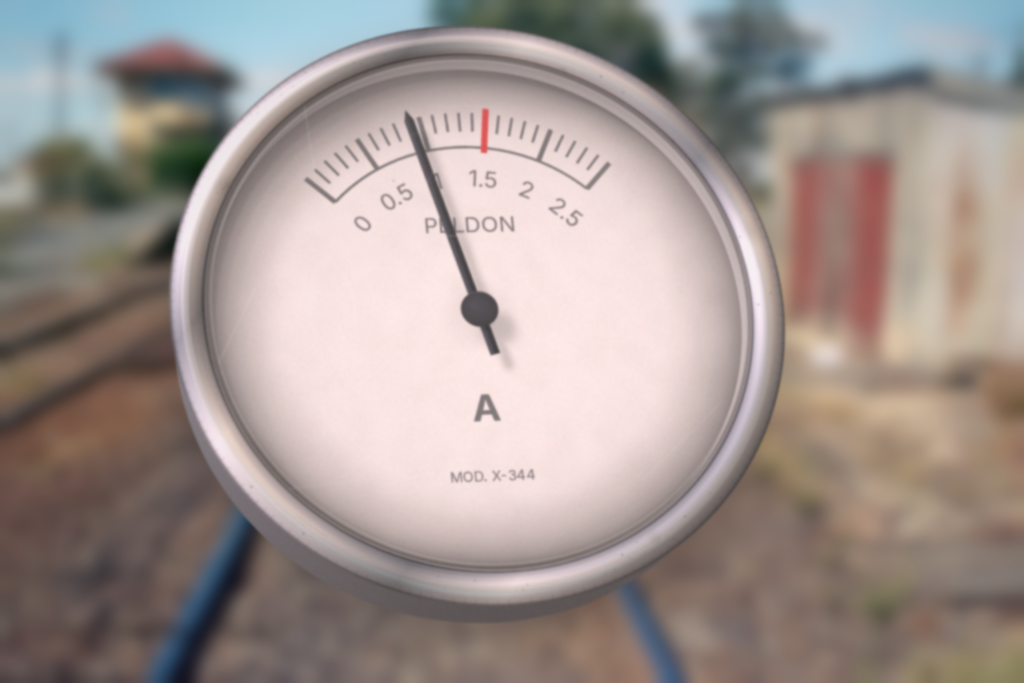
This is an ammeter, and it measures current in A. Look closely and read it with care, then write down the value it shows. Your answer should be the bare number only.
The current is 0.9
